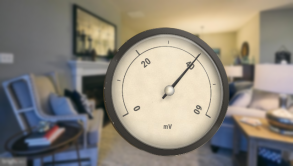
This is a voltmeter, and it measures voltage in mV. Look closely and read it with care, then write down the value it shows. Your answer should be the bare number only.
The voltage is 40
